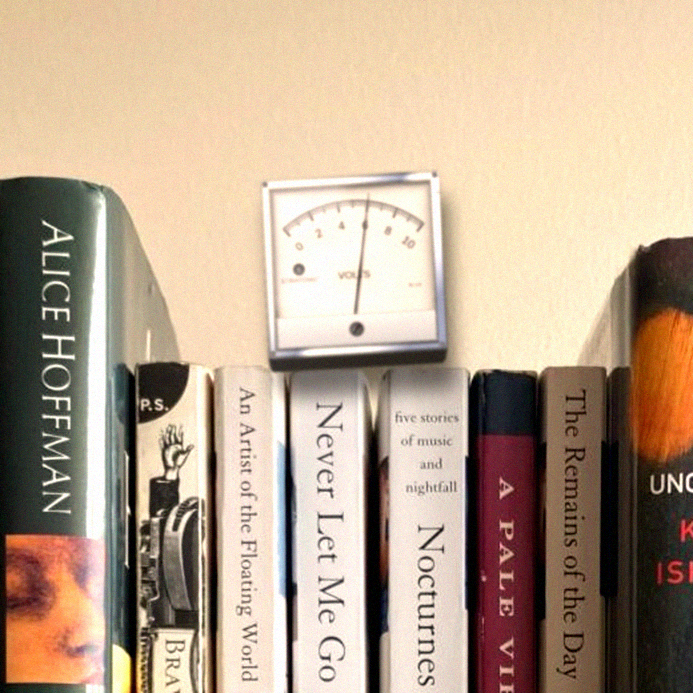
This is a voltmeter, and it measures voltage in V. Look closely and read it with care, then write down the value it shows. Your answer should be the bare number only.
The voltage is 6
